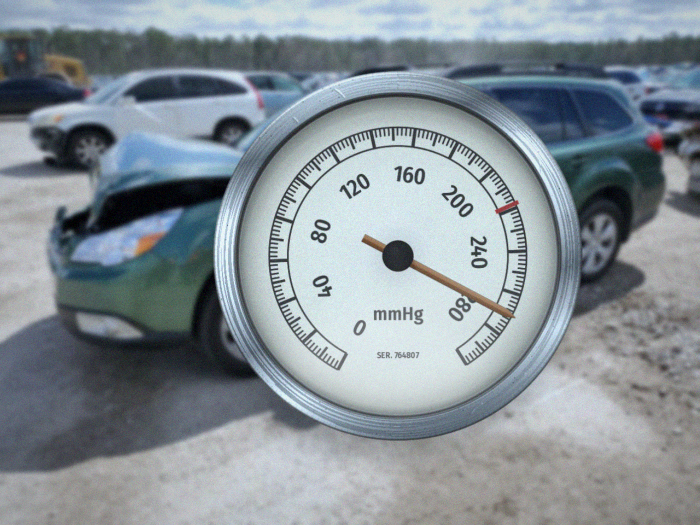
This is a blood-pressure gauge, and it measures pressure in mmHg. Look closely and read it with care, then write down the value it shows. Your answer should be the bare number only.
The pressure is 270
